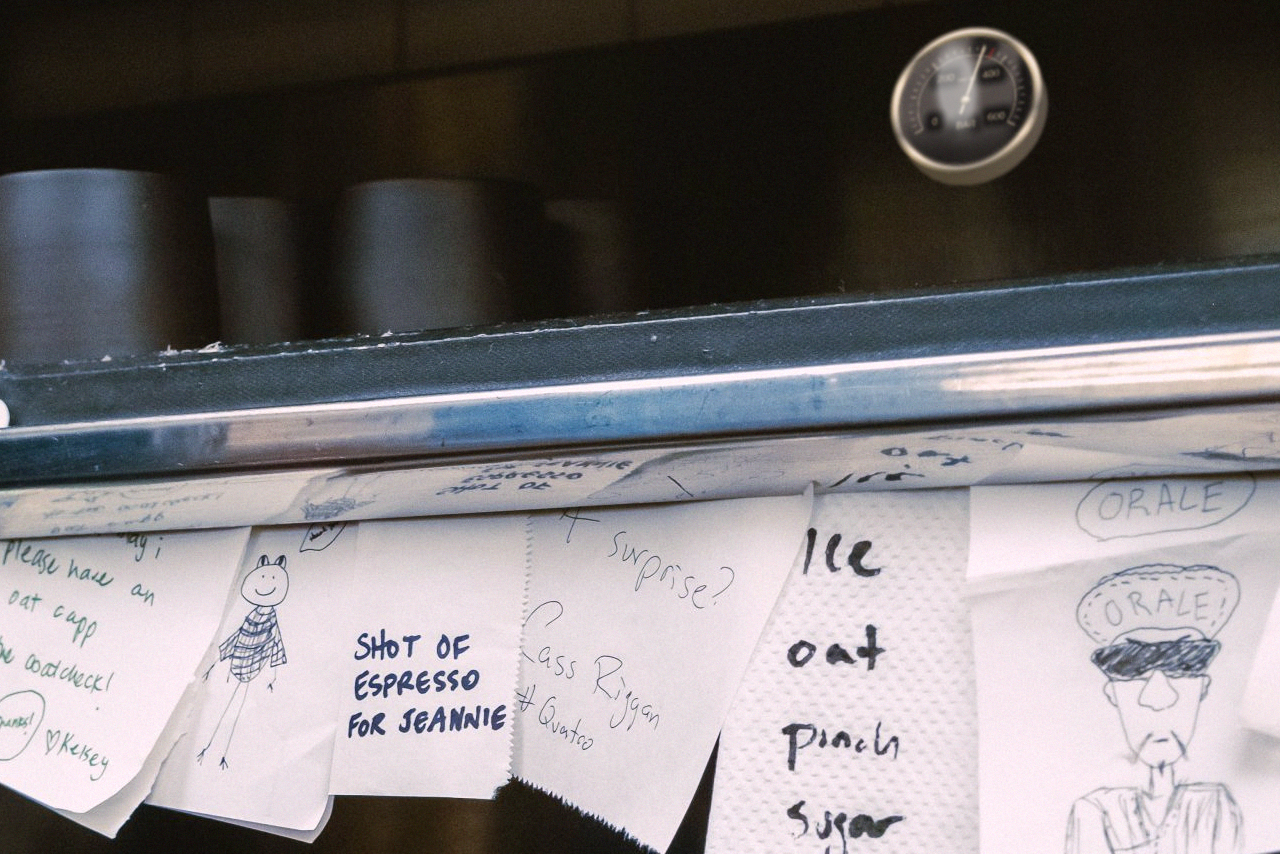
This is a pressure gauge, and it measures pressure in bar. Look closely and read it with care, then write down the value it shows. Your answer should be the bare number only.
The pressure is 340
